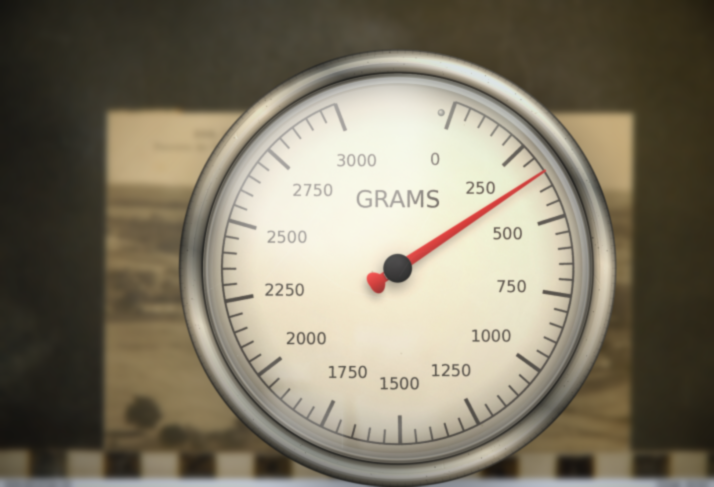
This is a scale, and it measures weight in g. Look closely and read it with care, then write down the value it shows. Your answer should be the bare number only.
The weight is 350
